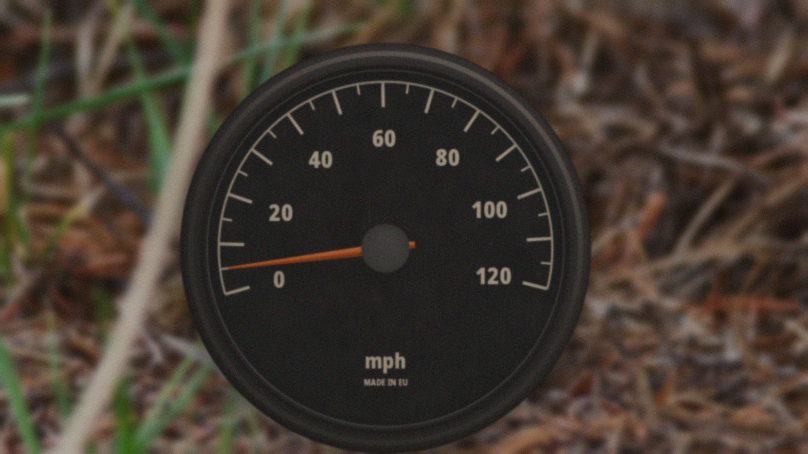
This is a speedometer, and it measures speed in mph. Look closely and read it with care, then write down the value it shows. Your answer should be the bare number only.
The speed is 5
